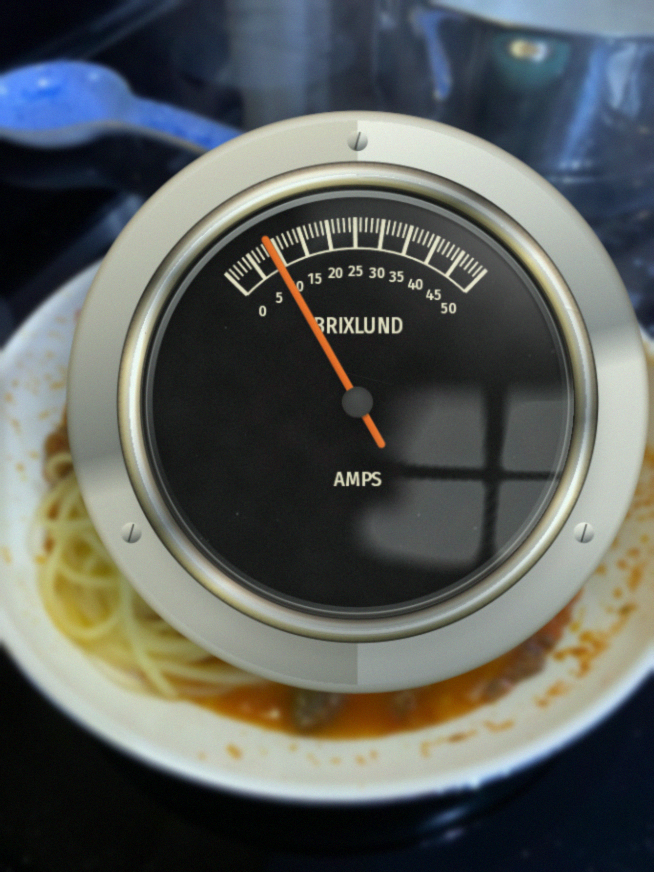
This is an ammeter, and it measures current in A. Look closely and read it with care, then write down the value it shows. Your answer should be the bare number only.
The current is 9
